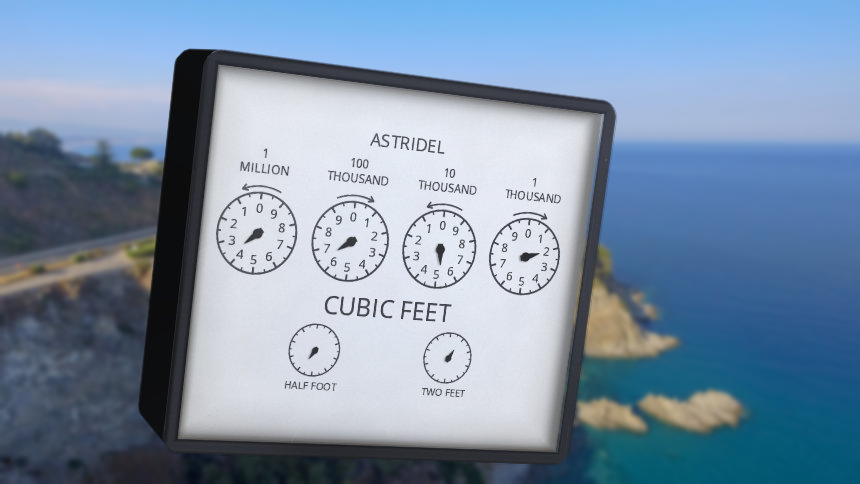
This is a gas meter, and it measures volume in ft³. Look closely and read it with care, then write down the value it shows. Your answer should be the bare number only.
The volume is 365200
